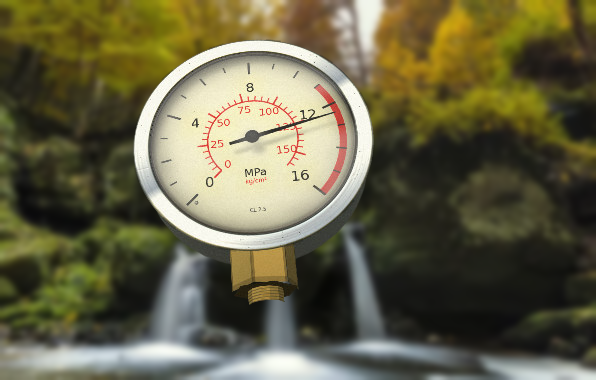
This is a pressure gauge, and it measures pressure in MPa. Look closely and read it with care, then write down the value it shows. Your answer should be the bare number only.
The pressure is 12.5
